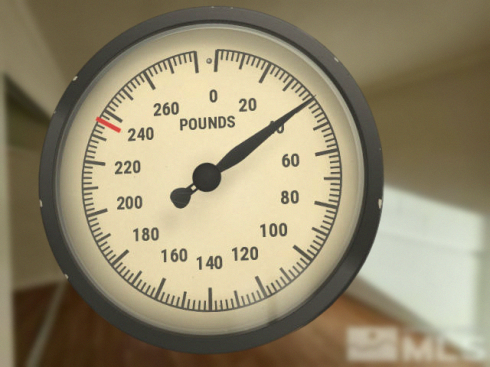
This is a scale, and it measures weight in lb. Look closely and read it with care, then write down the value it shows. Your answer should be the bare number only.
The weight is 40
